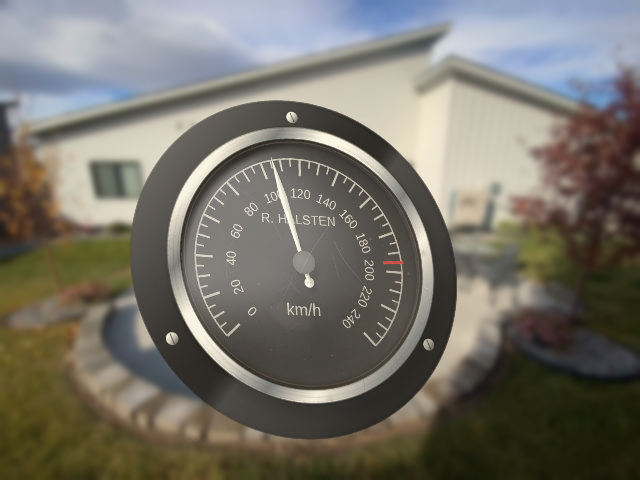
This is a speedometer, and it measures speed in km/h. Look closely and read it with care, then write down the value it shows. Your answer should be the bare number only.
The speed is 105
